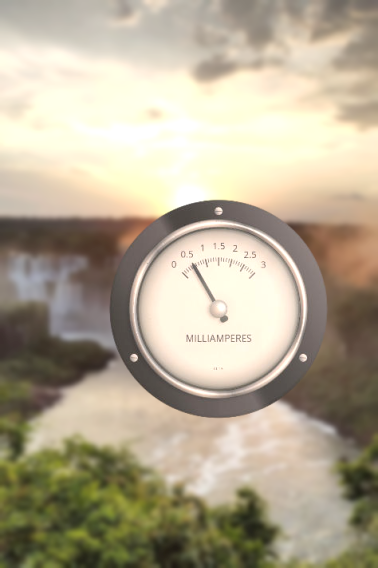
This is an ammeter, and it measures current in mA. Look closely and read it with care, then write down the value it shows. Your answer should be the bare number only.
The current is 0.5
